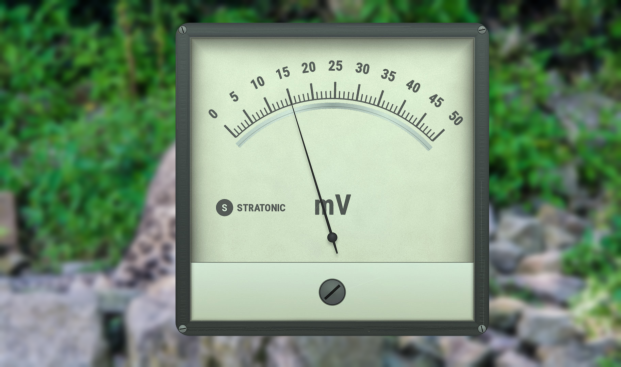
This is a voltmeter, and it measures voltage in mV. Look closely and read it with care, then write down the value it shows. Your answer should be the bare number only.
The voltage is 15
